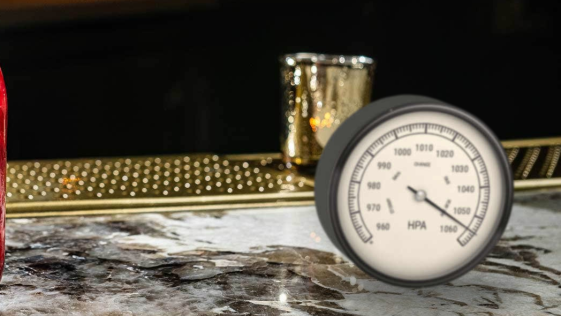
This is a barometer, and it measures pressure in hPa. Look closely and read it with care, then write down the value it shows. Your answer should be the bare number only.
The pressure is 1055
